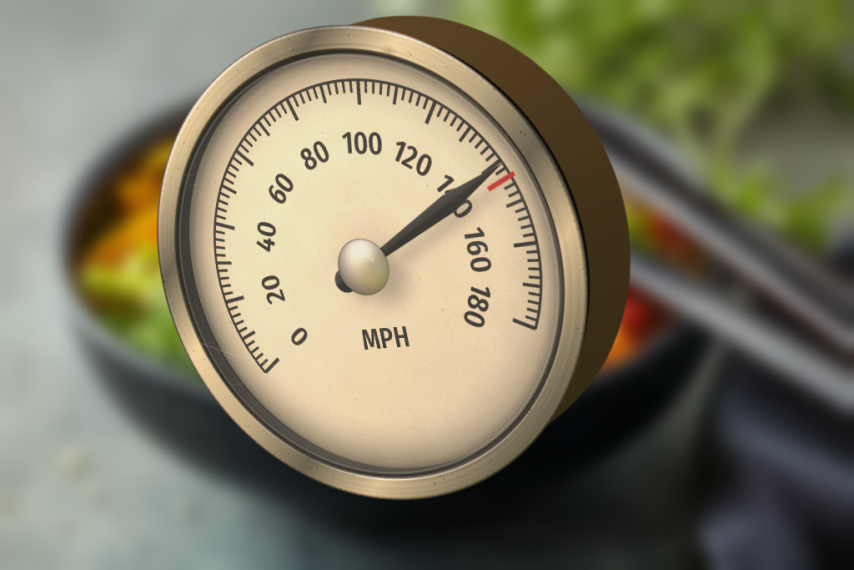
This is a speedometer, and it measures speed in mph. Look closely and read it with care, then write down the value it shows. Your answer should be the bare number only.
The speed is 141
